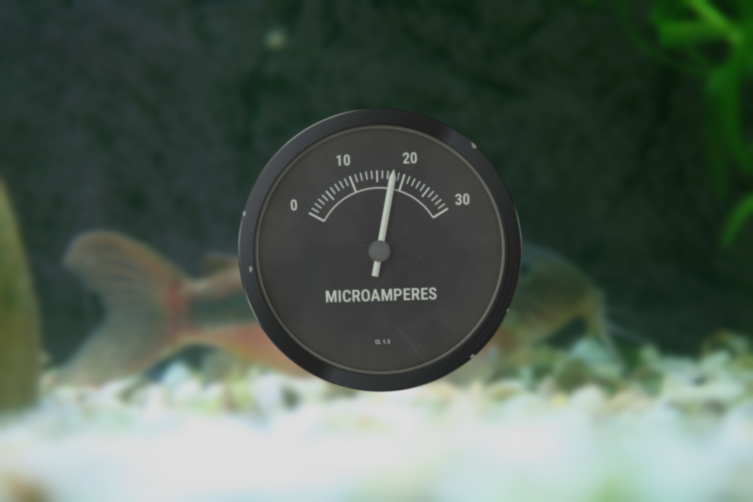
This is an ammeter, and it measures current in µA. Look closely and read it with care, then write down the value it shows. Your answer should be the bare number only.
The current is 18
